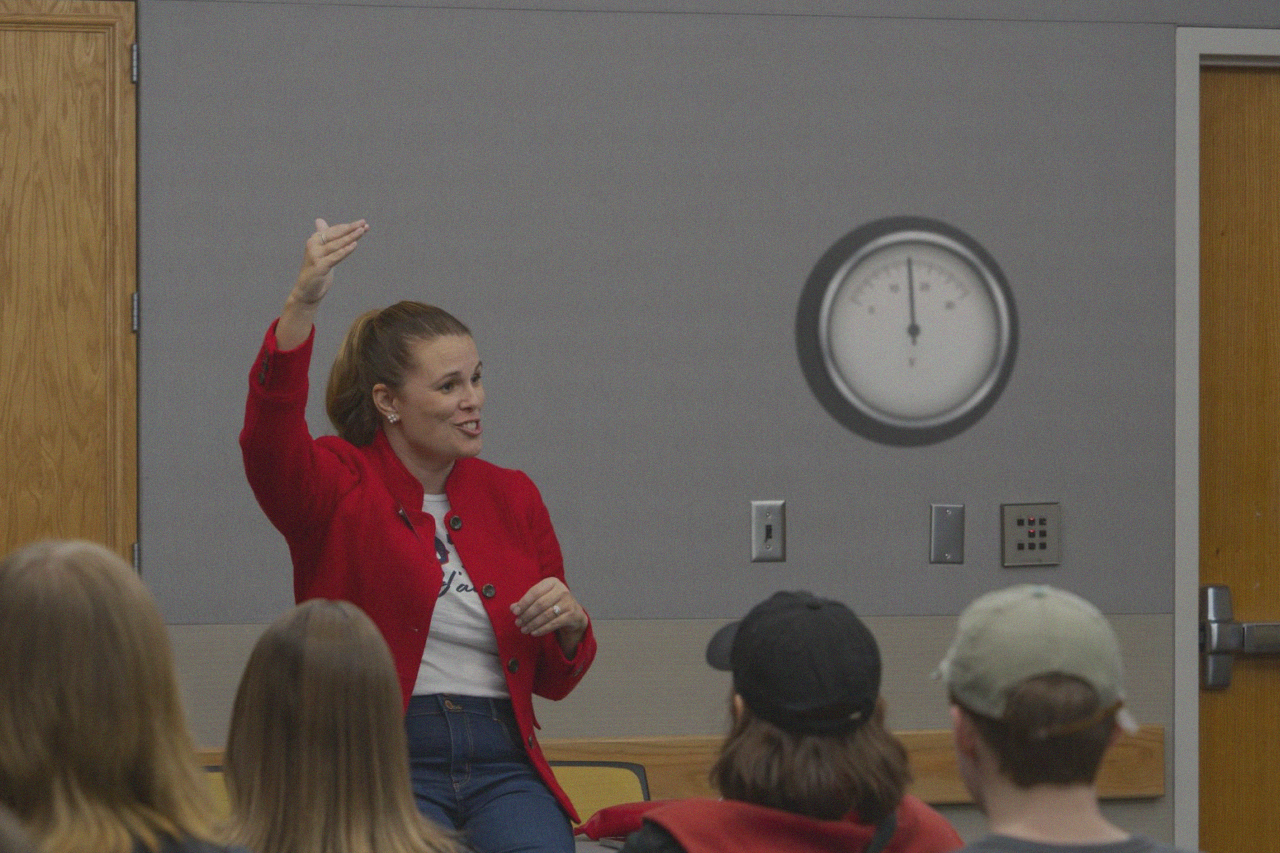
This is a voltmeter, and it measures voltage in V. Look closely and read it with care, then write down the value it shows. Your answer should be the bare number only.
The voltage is 15
